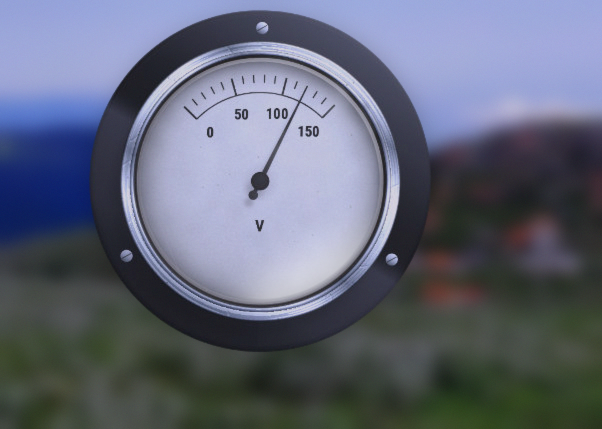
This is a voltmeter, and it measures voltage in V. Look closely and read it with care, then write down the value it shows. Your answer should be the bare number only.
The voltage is 120
